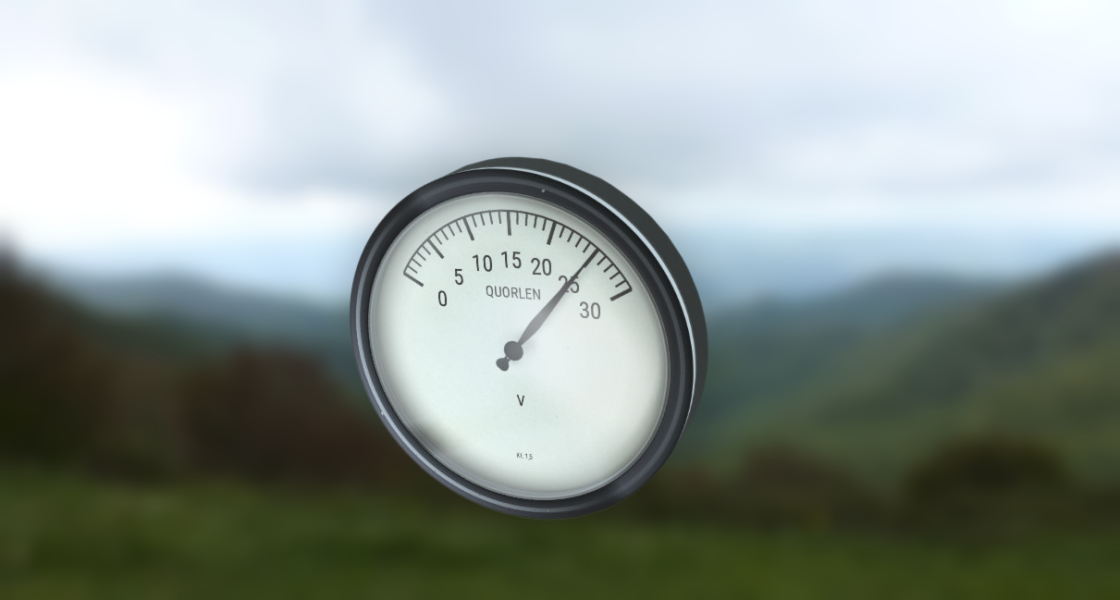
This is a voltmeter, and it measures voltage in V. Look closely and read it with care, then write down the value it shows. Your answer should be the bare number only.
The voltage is 25
